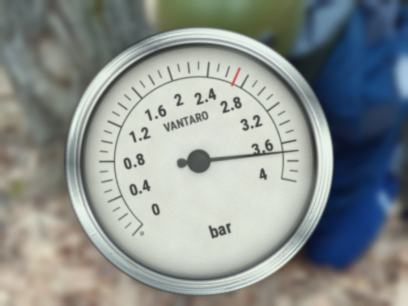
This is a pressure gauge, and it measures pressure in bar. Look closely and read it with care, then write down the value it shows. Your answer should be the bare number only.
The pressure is 3.7
